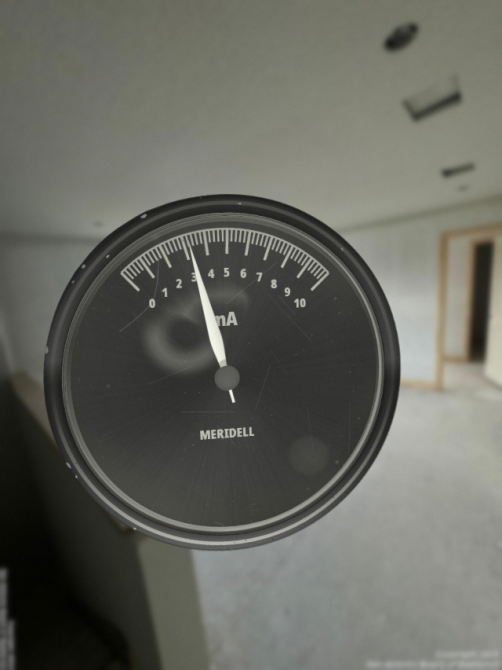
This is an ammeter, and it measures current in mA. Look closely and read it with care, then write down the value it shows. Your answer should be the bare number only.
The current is 3.2
